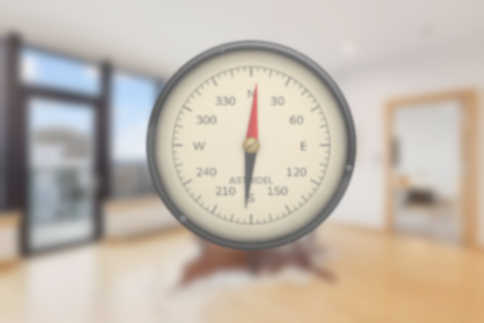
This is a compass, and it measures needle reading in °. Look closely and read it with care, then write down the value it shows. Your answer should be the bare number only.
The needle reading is 5
